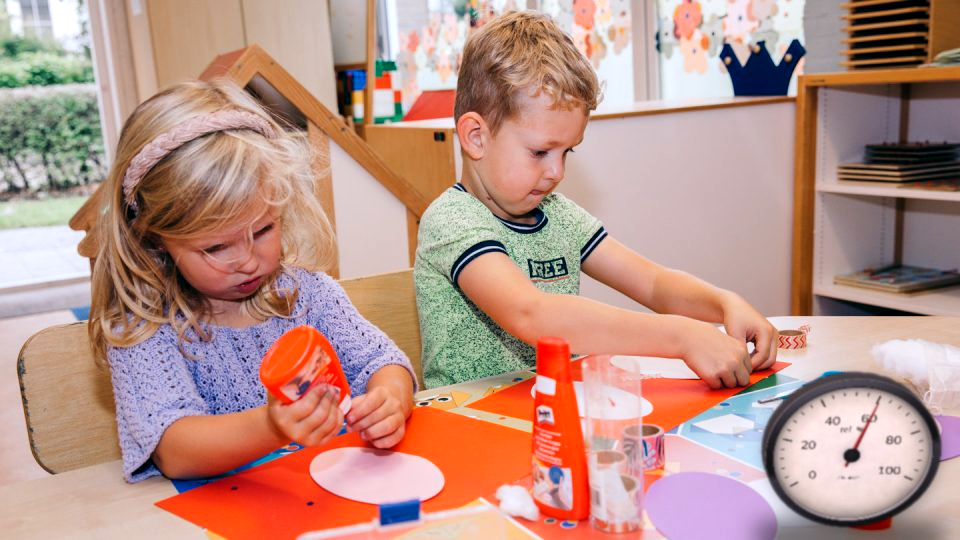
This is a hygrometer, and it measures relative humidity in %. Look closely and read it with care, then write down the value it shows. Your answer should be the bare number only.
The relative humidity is 60
